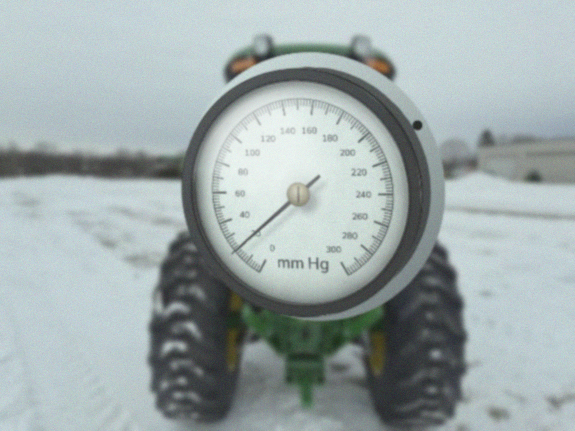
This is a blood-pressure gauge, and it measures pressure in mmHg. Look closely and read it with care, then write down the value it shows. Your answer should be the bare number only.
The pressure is 20
